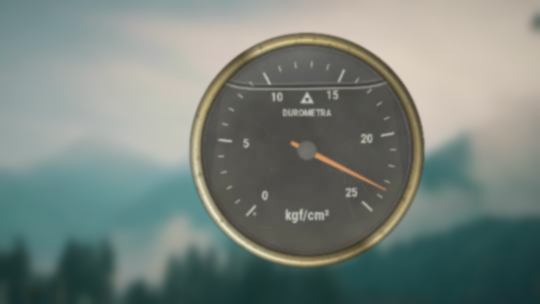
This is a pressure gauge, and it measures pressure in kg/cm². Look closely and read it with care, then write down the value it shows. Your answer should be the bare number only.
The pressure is 23.5
